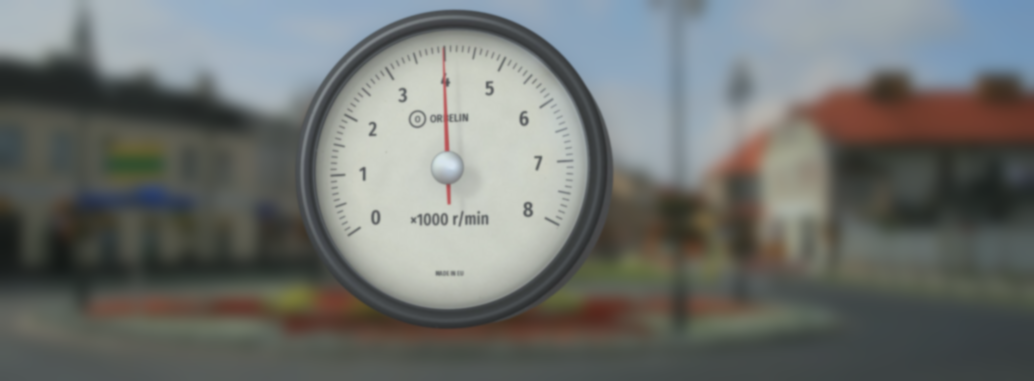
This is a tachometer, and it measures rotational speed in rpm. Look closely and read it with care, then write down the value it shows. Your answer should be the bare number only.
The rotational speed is 4000
